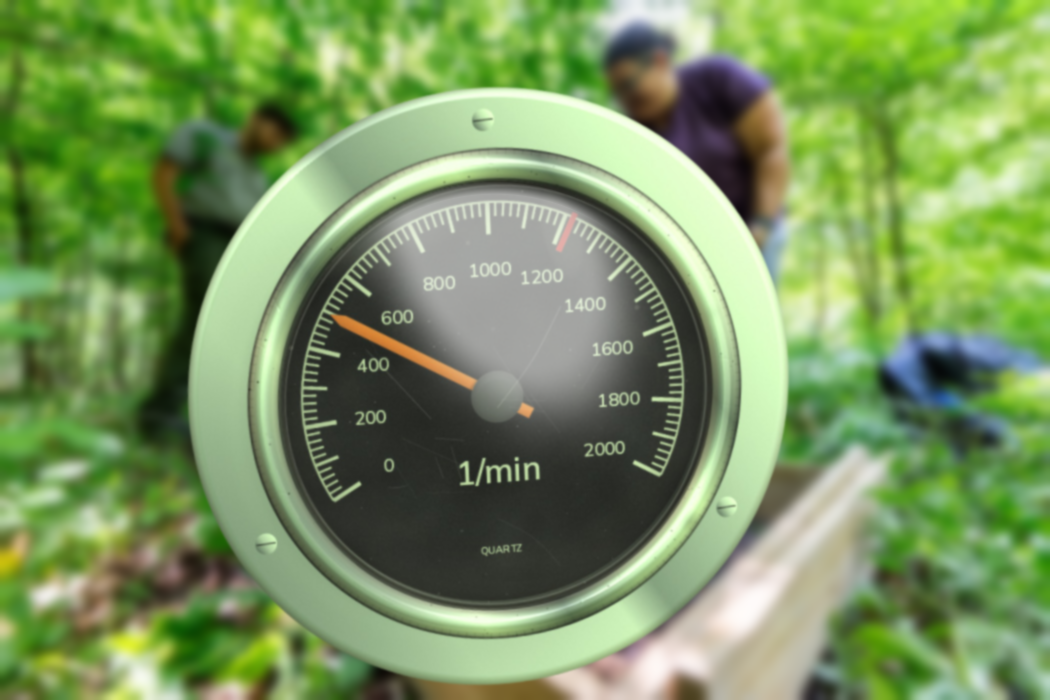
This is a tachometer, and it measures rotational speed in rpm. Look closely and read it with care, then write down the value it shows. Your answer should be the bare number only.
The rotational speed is 500
